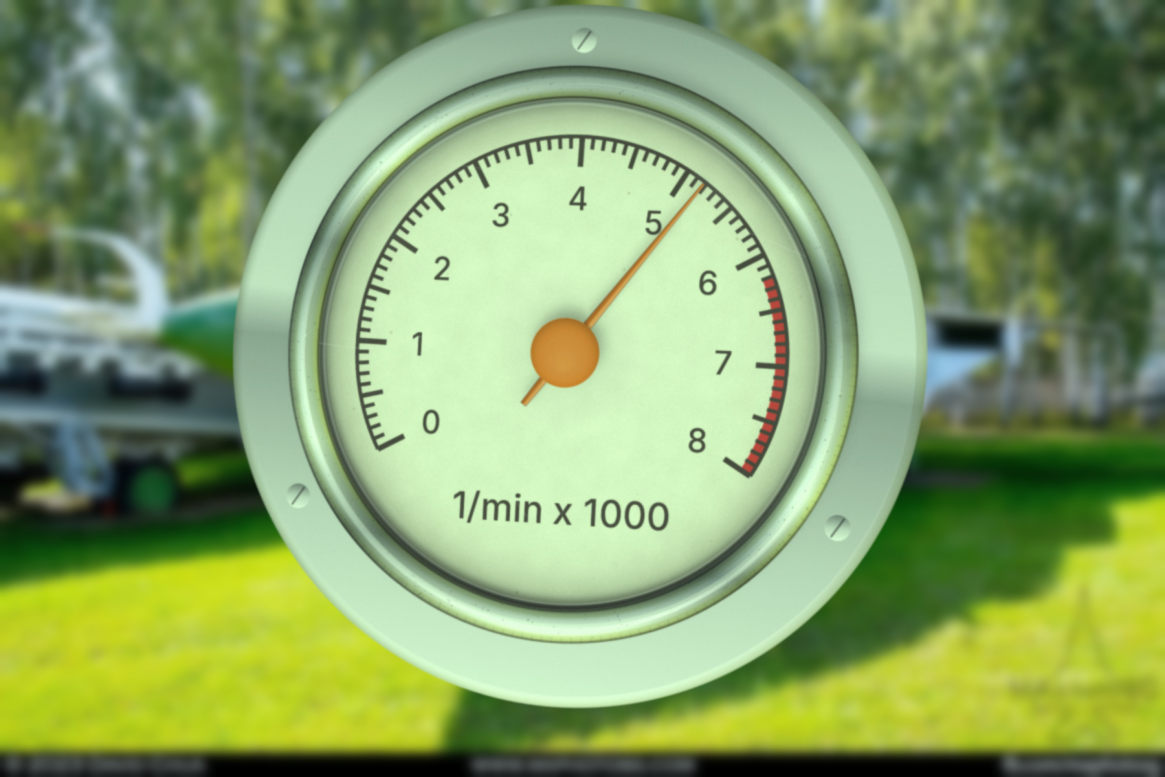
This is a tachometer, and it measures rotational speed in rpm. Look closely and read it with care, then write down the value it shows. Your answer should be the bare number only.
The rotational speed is 5200
